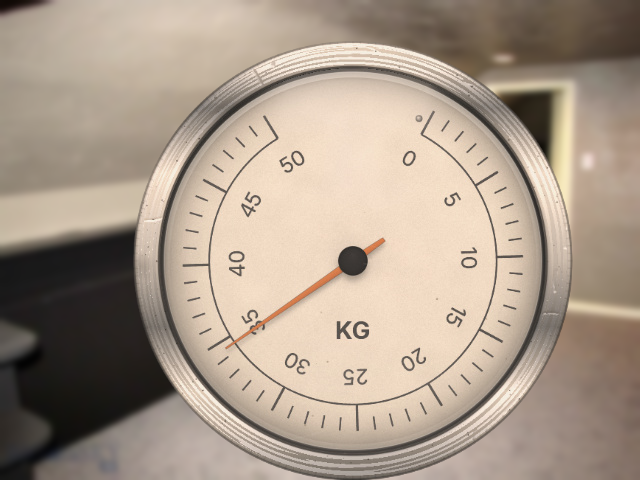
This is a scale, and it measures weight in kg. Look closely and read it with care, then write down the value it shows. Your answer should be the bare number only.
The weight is 34.5
